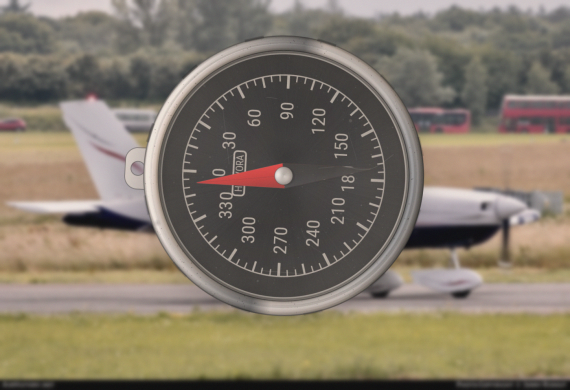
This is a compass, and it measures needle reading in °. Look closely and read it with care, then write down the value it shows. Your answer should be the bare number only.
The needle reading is 352.5
